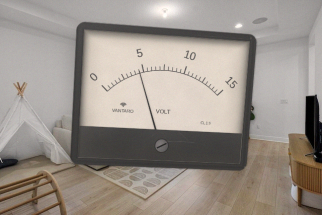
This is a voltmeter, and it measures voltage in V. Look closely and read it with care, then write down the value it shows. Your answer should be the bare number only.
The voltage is 4.5
